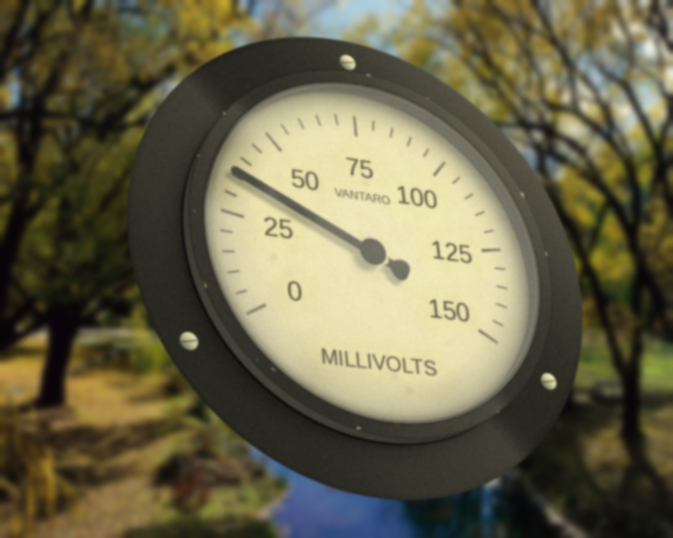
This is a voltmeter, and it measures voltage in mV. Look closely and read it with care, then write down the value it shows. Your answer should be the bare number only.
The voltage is 35
